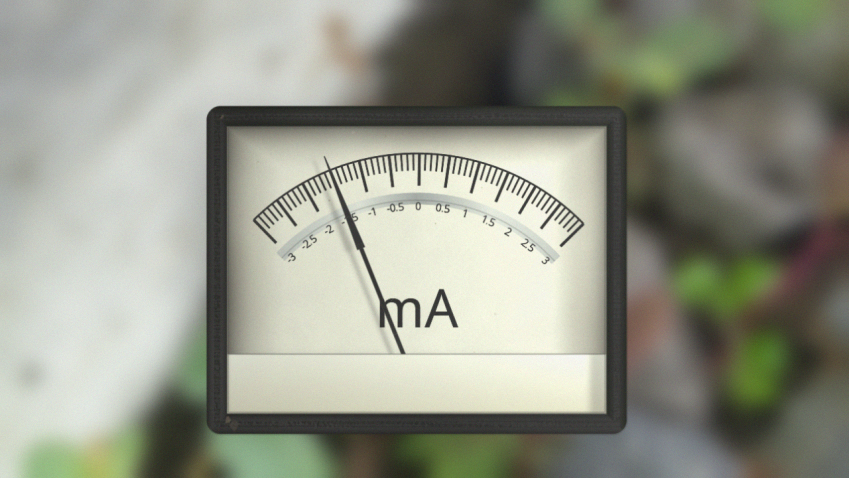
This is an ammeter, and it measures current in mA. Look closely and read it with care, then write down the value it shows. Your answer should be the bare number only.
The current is -1.5
